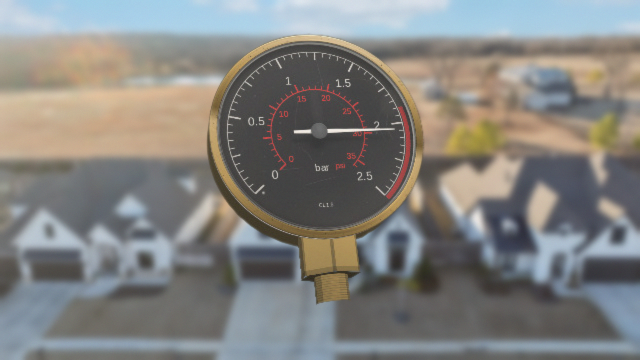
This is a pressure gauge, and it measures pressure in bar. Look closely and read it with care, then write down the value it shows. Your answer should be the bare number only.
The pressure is 2.05
